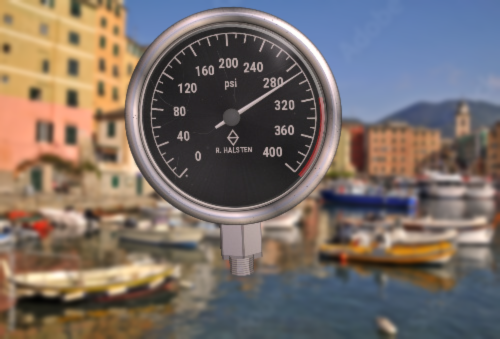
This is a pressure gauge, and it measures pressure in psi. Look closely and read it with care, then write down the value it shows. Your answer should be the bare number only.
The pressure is 290
